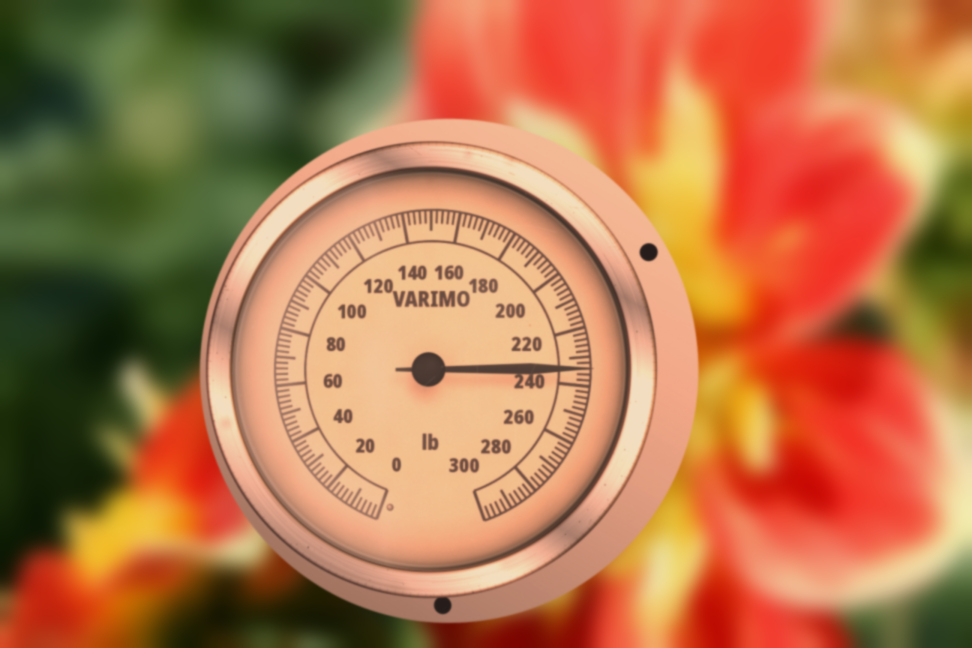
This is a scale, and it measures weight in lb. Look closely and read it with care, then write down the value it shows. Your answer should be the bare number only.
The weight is 234
